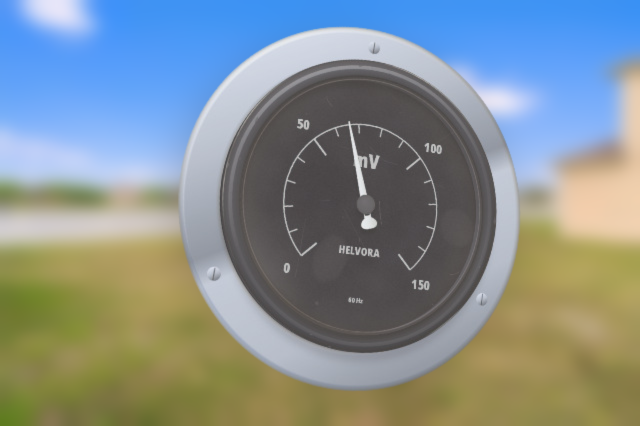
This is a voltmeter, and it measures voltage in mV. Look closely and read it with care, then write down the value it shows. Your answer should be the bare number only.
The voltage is 65
